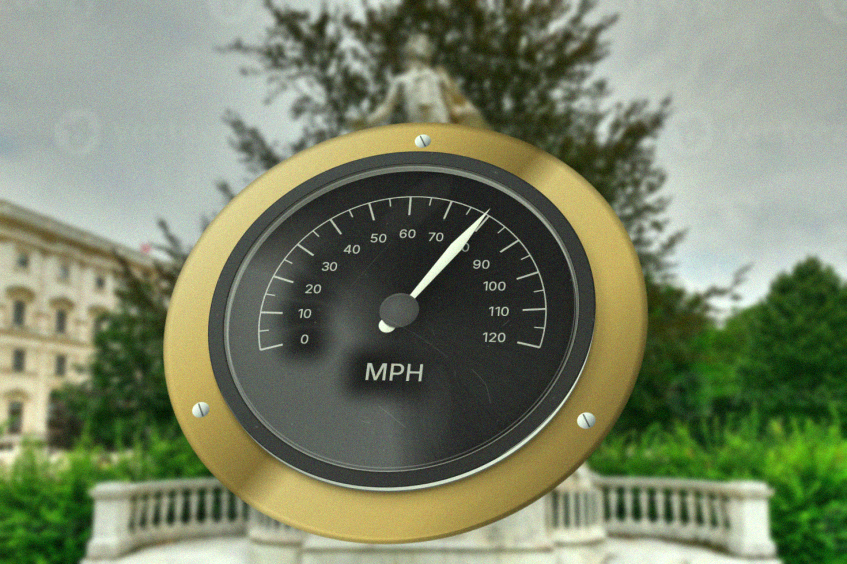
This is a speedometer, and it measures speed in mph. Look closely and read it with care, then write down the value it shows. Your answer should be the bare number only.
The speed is 80
